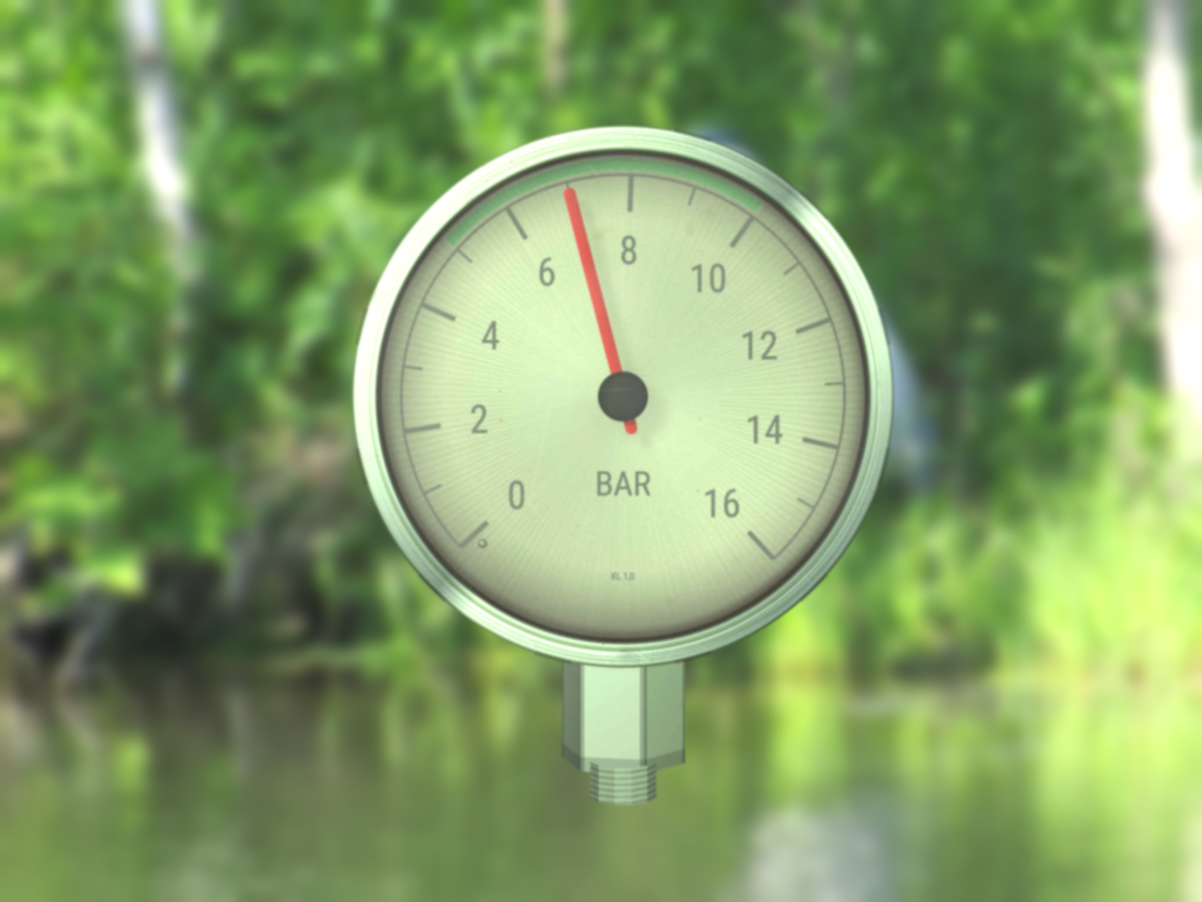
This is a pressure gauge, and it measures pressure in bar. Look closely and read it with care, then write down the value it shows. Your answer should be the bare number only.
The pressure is 7
